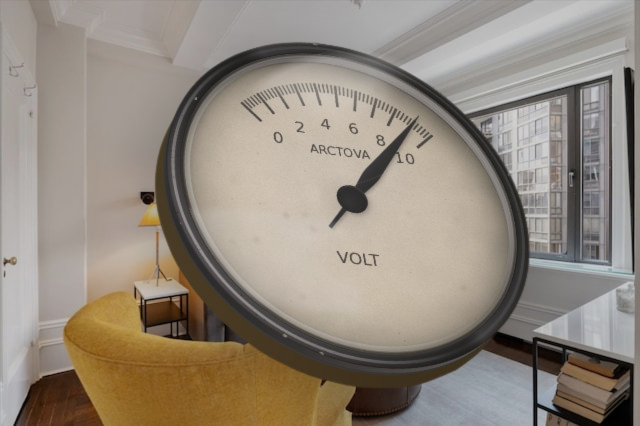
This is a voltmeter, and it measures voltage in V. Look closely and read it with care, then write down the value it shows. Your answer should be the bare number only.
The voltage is 9
